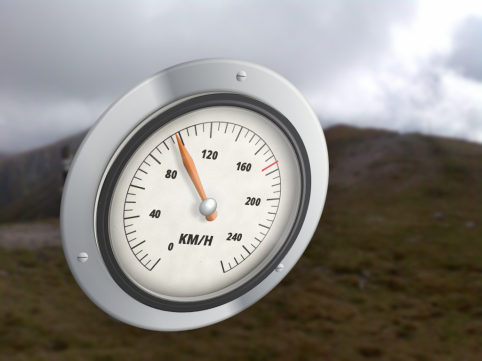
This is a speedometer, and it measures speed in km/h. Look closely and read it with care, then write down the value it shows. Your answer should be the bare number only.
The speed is 97.5
